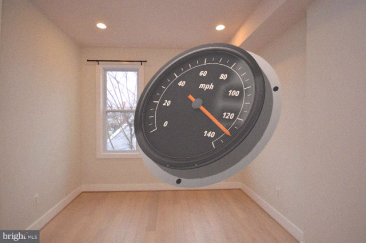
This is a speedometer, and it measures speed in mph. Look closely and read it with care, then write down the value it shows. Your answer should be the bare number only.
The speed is 130
